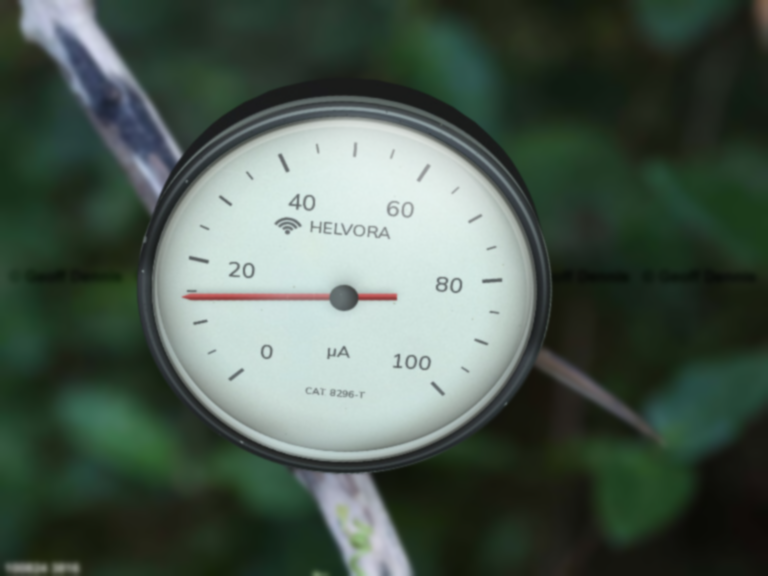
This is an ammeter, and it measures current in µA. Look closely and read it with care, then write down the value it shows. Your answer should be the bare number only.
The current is 15
